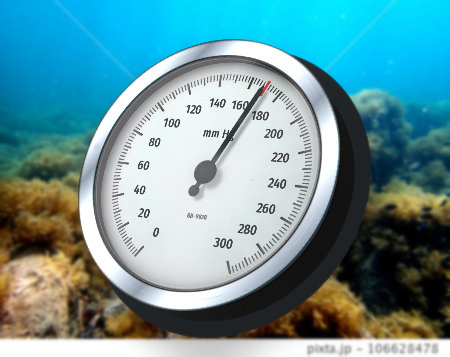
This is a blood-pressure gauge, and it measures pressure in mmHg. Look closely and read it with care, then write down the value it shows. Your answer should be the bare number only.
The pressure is 170
